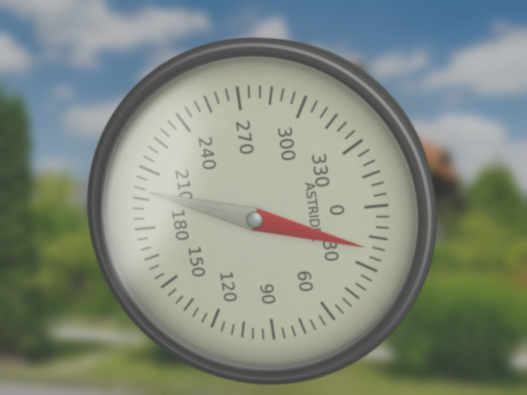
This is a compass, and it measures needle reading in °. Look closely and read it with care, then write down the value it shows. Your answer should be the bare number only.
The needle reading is 20
